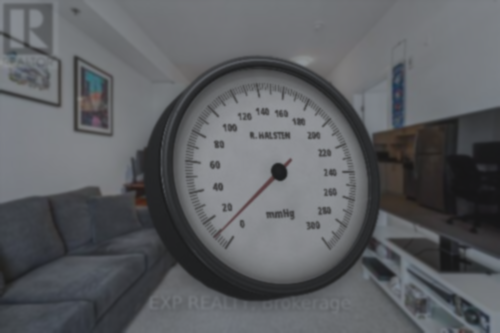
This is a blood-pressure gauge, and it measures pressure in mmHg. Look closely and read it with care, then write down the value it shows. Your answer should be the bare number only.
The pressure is 10
